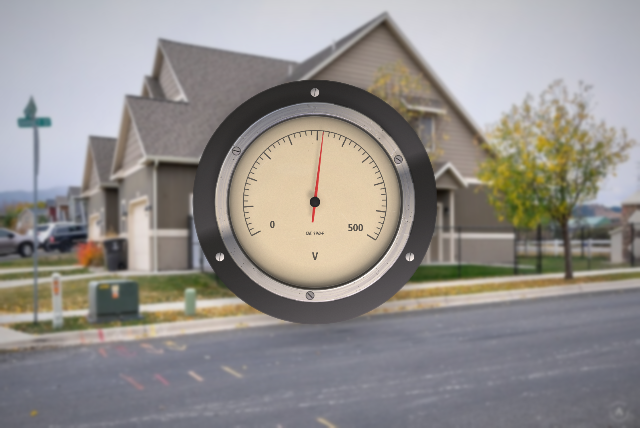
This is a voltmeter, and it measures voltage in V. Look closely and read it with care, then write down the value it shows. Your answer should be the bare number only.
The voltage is 260
